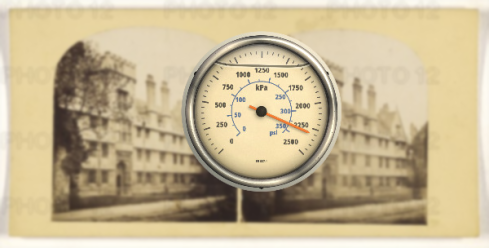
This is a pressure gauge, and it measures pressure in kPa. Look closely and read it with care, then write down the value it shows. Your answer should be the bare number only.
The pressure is 2300
